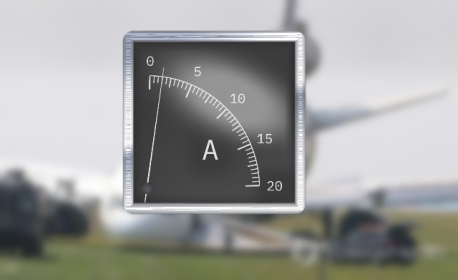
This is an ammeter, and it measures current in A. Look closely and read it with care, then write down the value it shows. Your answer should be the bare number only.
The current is 1.5
